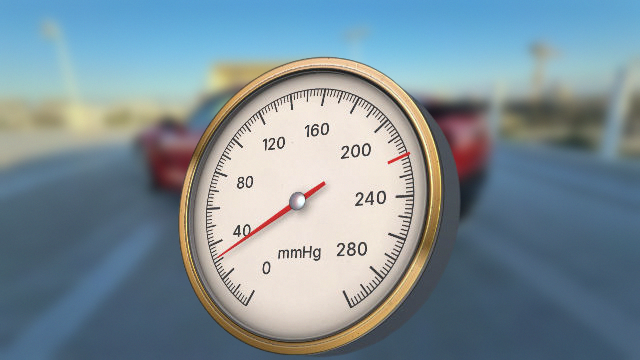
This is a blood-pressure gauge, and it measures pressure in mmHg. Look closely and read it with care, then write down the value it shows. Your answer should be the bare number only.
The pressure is 30
